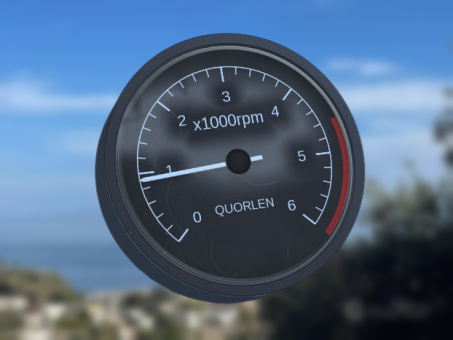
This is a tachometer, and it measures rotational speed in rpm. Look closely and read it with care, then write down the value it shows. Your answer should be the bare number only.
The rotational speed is 900
